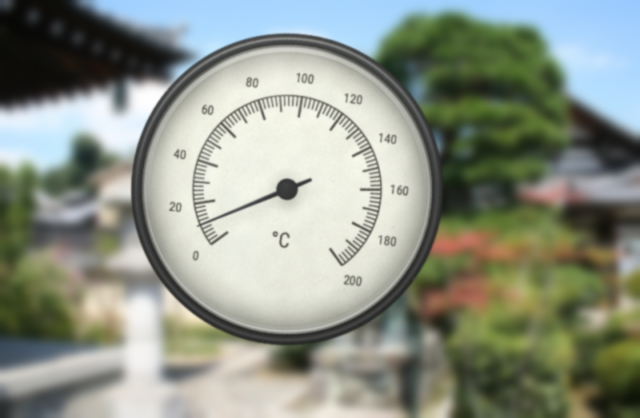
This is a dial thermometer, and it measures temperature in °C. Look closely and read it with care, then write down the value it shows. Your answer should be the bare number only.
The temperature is 10
